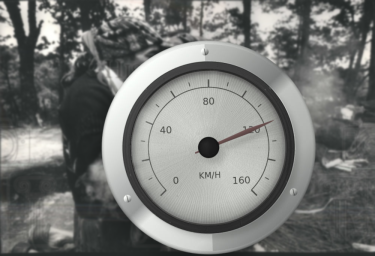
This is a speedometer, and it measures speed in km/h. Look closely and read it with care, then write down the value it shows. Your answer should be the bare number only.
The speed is 120
